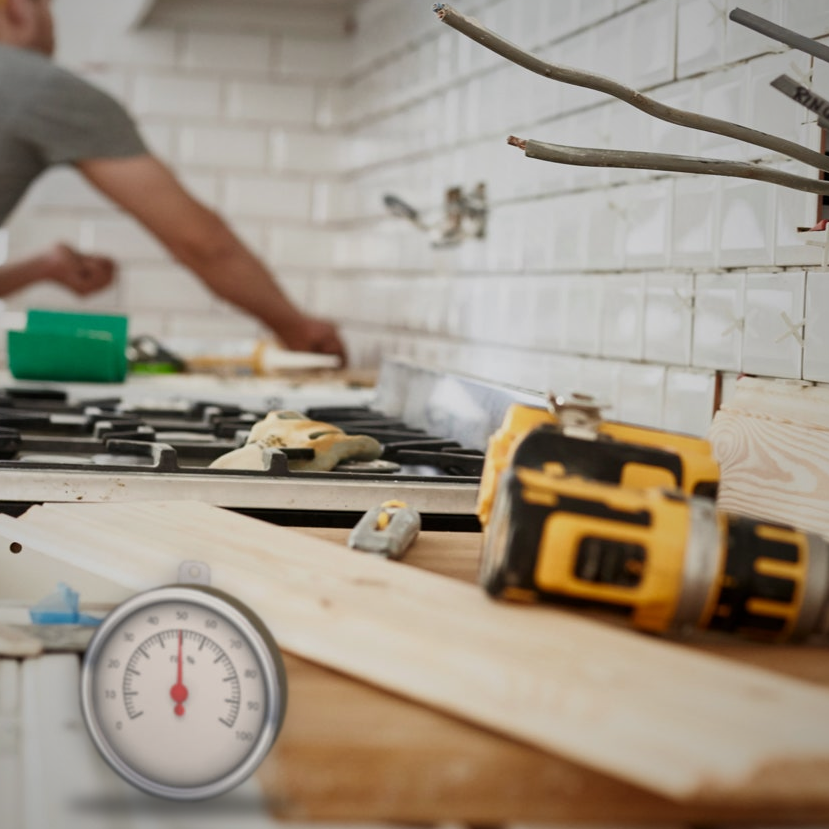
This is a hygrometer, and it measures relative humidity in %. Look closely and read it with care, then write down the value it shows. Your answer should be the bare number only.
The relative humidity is 50
